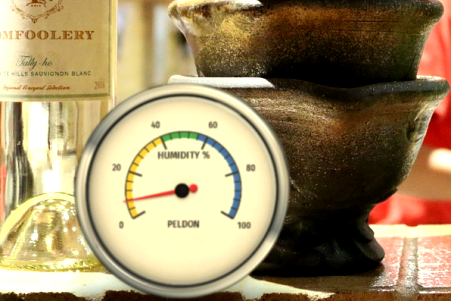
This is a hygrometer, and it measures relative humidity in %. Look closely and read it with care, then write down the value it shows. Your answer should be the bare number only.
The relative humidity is 8
